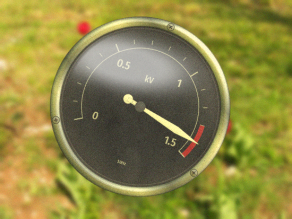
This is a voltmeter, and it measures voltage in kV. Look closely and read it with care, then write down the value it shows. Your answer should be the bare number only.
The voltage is 1.4
